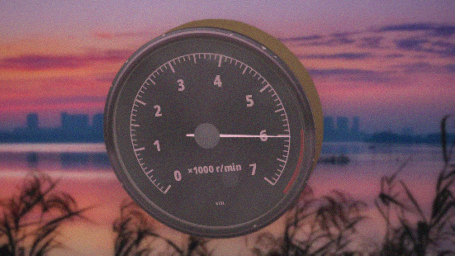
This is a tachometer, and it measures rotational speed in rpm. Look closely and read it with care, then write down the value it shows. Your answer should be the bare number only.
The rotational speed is 6000
